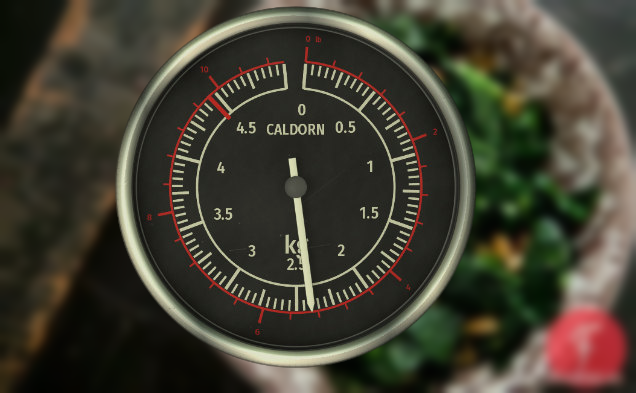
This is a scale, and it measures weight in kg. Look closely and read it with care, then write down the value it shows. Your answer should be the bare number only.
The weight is 2.4
